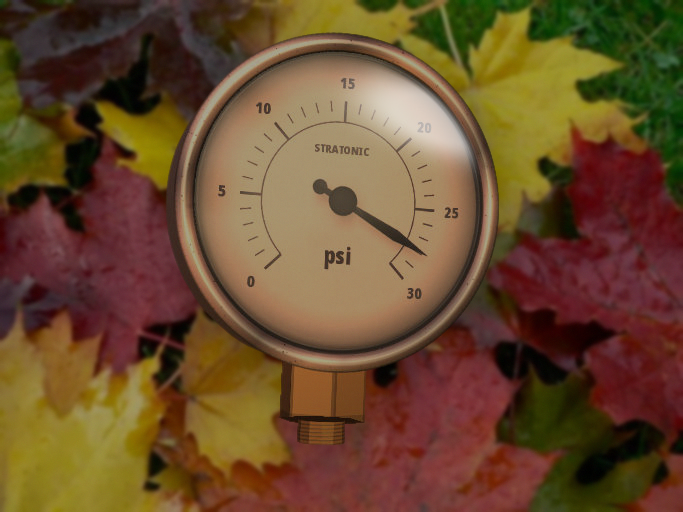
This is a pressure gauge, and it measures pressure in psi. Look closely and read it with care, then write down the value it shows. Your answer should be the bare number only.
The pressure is 28
